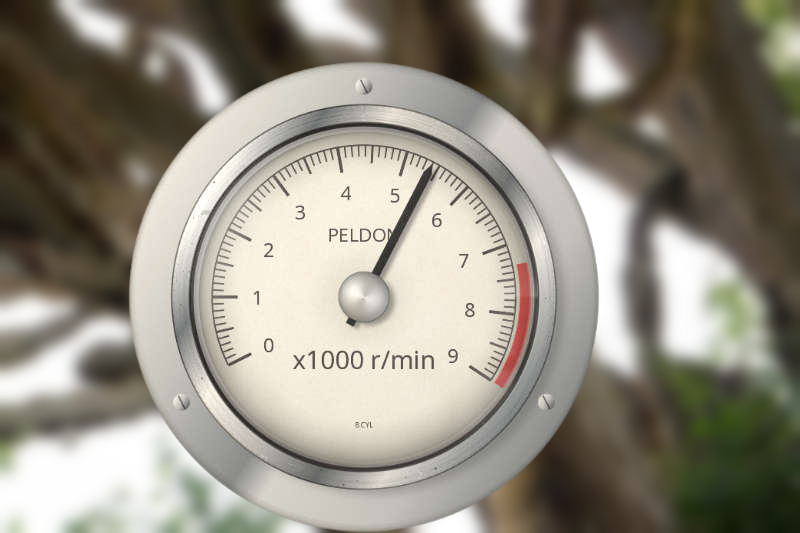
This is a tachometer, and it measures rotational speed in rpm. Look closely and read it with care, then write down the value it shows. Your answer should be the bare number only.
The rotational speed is 5400
